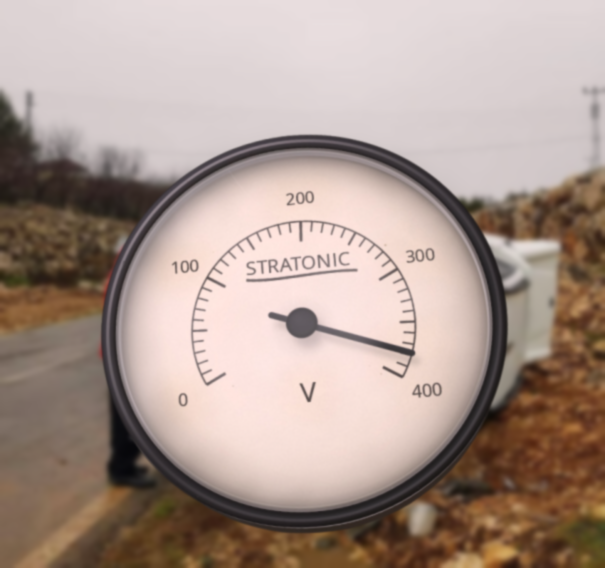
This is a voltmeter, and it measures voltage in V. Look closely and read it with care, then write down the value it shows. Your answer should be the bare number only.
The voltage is 380
